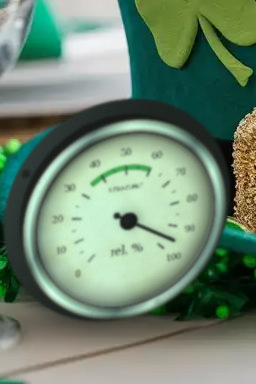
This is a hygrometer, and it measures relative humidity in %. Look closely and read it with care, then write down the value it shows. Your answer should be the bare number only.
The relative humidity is 95
